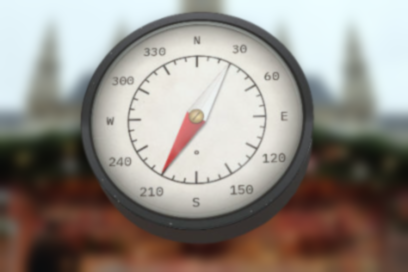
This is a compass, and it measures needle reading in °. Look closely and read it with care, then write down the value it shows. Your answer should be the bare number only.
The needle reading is 210
